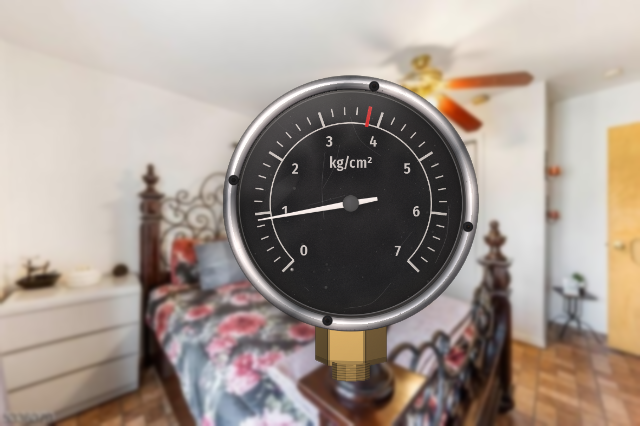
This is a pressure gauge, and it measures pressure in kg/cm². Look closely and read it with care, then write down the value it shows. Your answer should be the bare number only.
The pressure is 0.9
